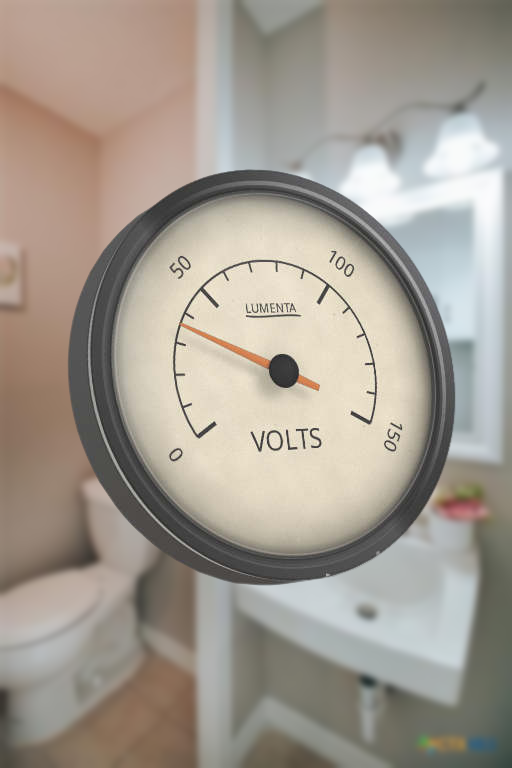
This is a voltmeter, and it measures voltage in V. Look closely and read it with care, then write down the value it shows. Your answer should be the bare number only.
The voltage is 35
